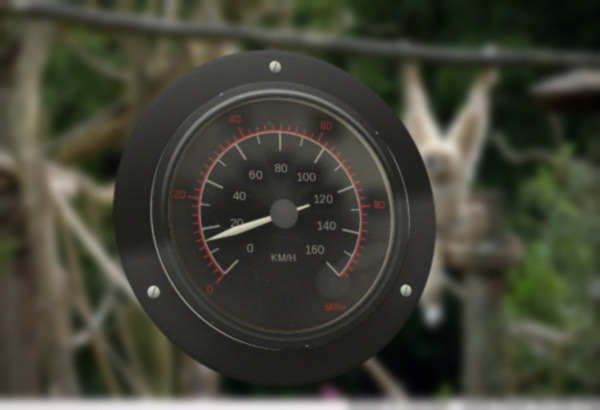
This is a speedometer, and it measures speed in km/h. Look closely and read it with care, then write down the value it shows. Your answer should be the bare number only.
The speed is 15
